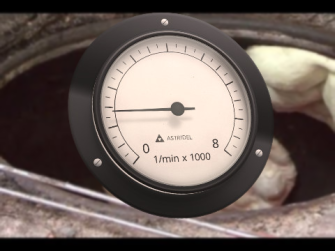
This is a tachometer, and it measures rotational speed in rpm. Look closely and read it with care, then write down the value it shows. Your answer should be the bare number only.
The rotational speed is 1375
